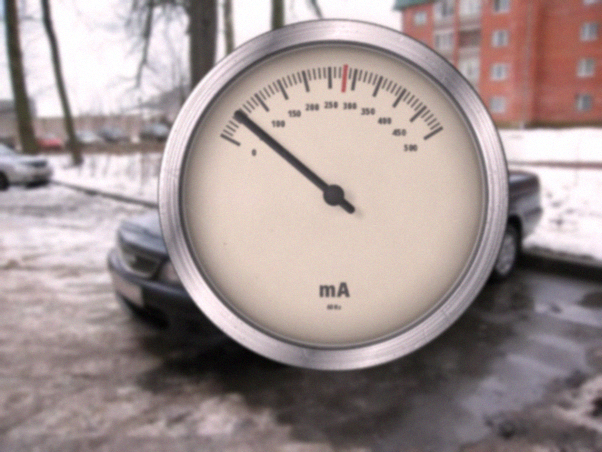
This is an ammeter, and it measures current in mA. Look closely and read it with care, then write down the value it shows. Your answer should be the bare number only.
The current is 50
